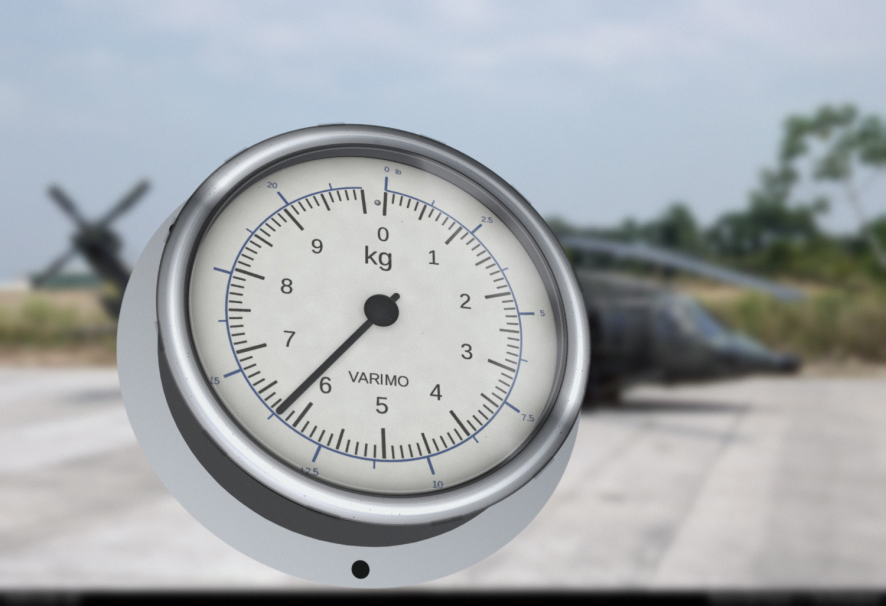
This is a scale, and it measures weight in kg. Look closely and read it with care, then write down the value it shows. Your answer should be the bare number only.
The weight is 6.2
